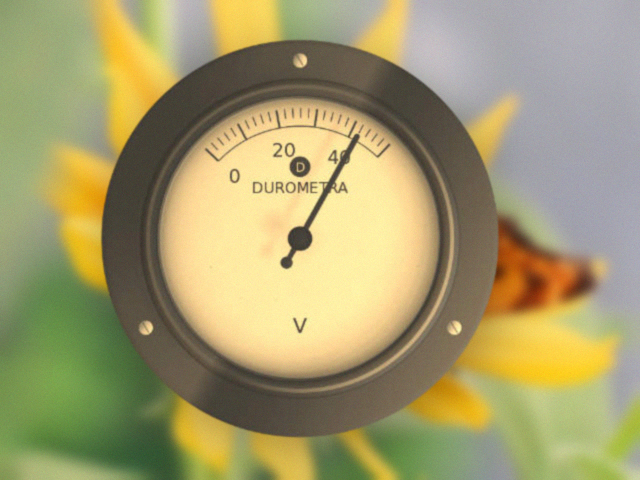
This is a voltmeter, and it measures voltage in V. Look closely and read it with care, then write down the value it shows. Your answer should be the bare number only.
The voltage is 42
